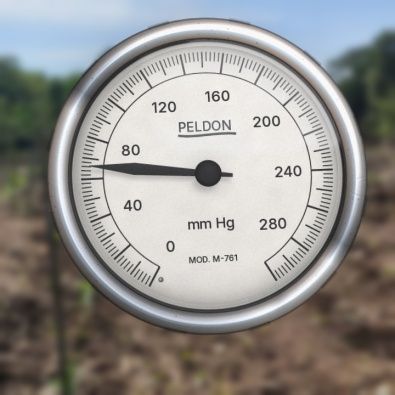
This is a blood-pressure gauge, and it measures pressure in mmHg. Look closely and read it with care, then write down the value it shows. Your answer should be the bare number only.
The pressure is 66
